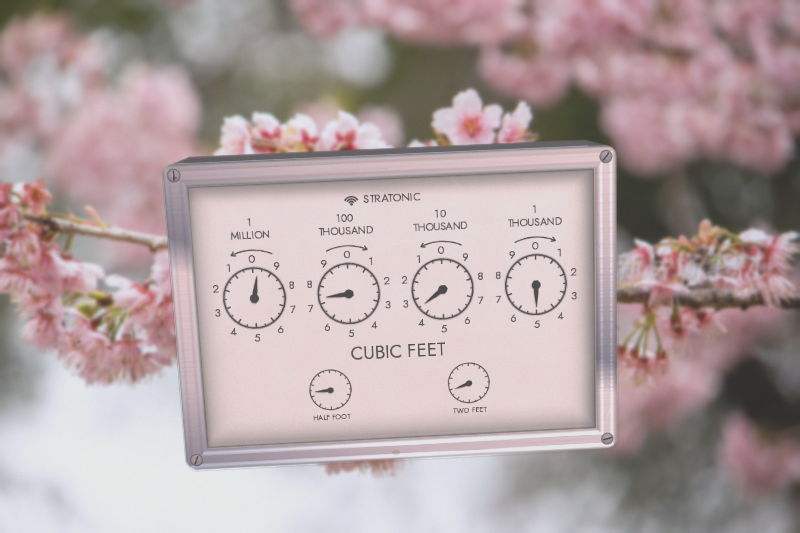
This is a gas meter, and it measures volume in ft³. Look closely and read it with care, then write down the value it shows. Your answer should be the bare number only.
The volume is 973500
